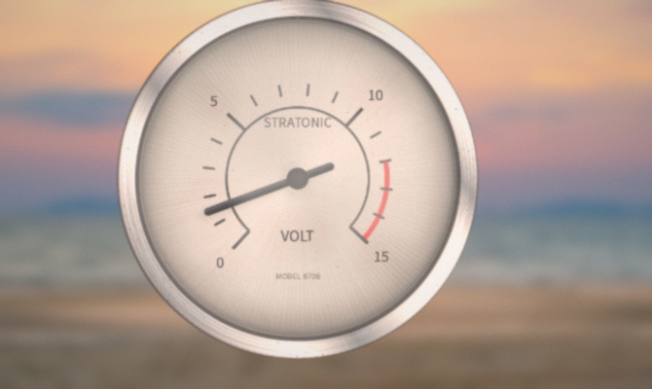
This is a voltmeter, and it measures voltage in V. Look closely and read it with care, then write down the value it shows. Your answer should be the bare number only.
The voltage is 1.5
